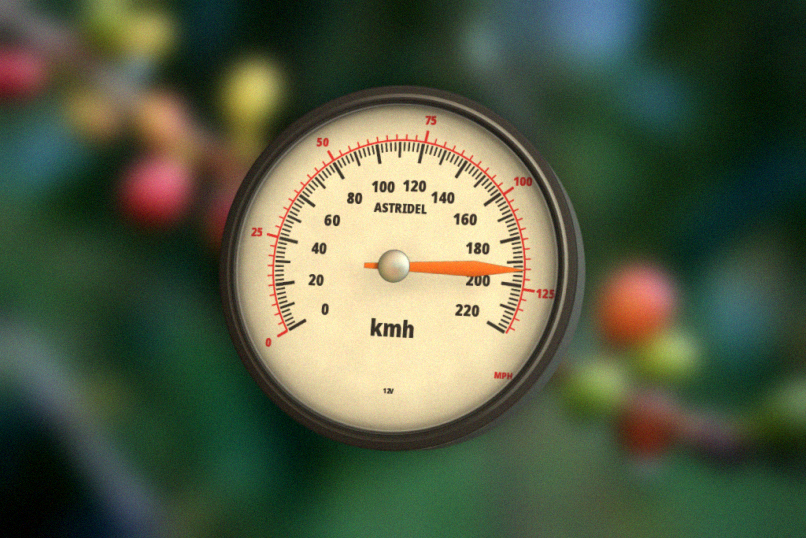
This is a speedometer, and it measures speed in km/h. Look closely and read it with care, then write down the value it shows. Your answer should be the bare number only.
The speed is 194
